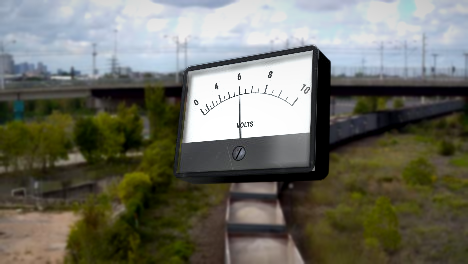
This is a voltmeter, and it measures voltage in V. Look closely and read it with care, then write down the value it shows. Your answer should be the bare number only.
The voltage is 6
